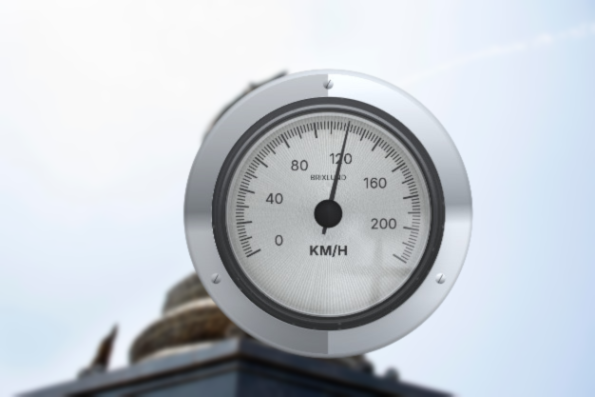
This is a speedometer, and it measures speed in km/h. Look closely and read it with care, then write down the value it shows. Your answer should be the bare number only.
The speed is 120
